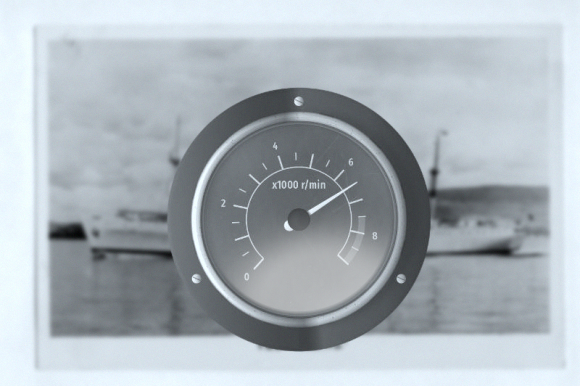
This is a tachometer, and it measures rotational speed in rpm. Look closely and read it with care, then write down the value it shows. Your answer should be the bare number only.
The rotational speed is 6500
